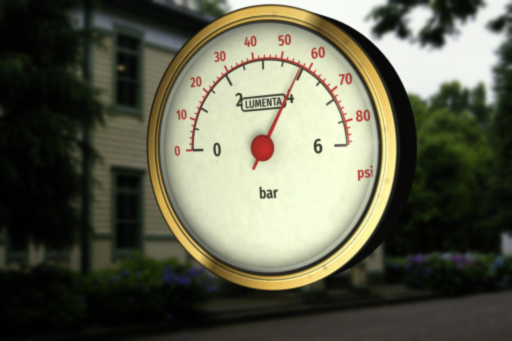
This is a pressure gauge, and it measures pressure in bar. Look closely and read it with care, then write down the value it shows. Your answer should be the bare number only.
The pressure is 4
